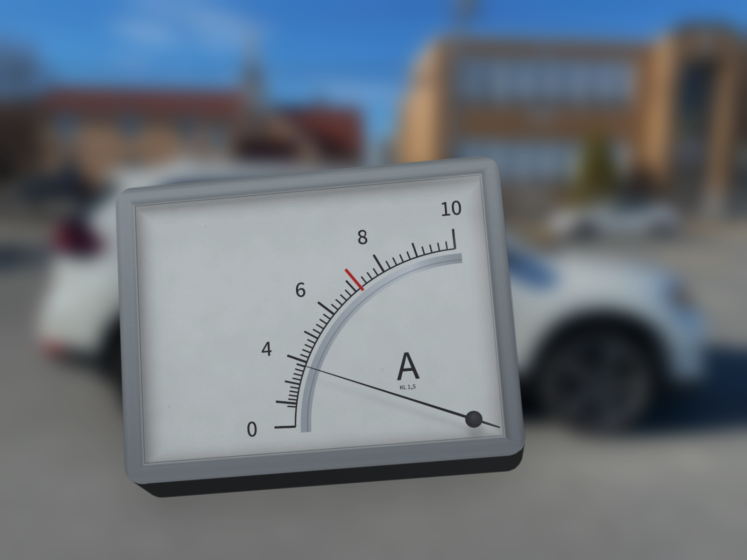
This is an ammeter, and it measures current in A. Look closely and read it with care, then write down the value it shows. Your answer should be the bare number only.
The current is 3.8
